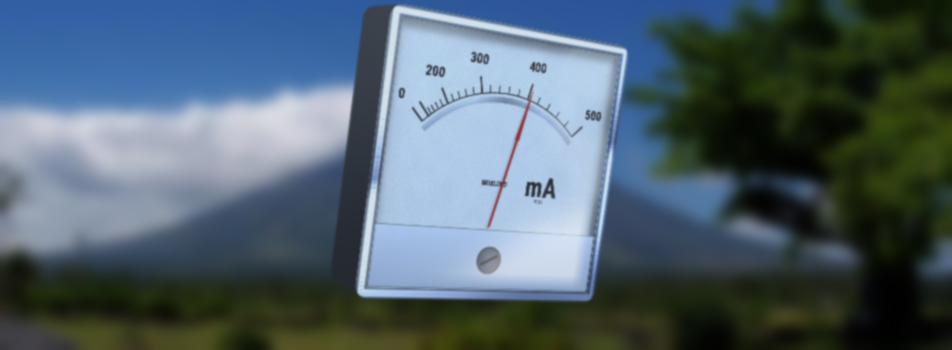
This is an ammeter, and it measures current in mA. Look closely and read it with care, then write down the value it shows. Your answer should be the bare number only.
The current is 400
